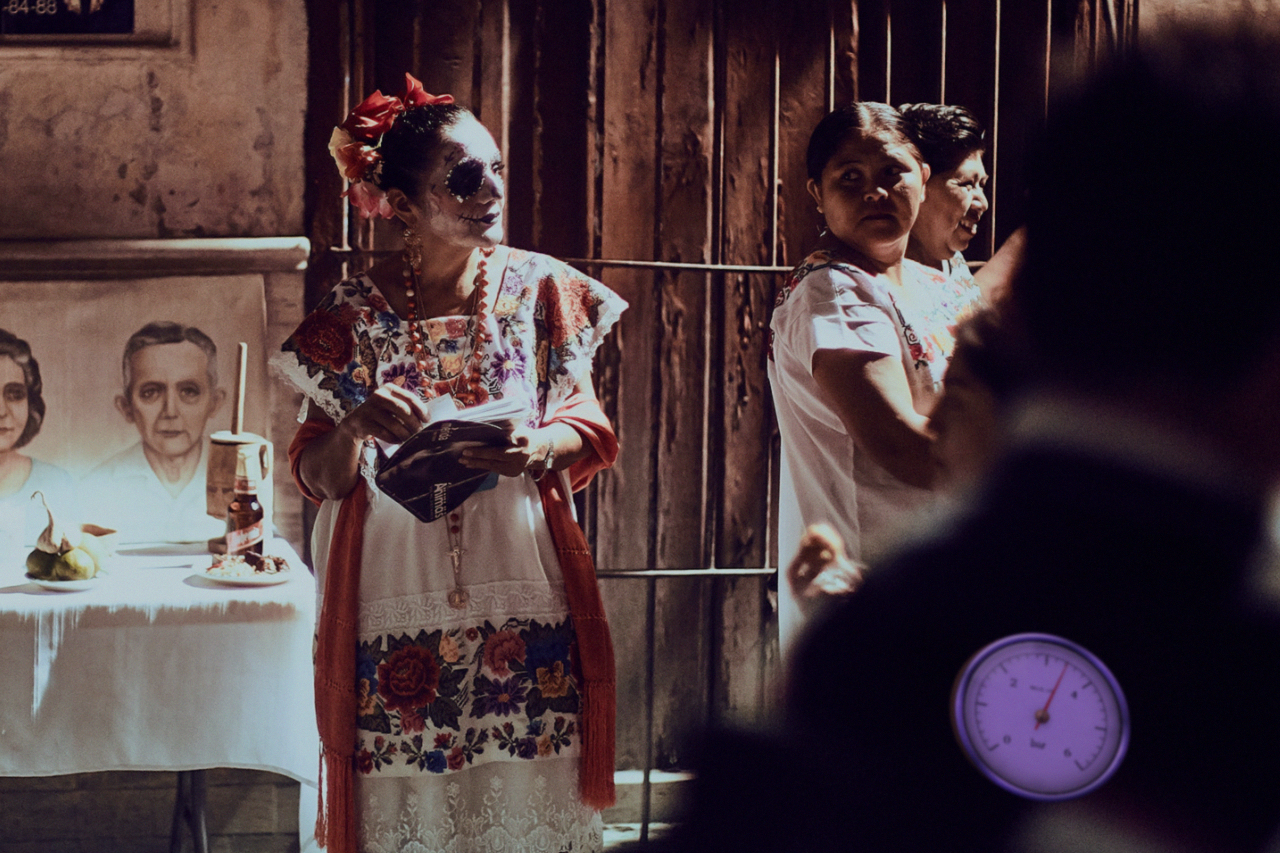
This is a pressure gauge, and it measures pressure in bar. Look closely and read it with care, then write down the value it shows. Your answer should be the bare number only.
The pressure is 3.4
